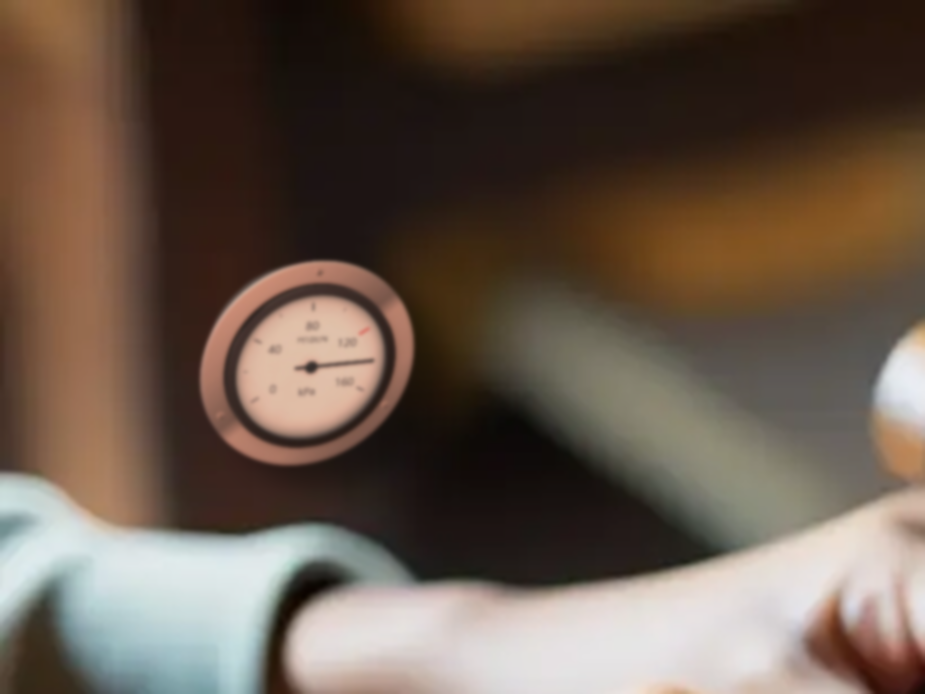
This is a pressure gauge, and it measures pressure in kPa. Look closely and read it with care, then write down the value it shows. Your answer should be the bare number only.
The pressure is 140
